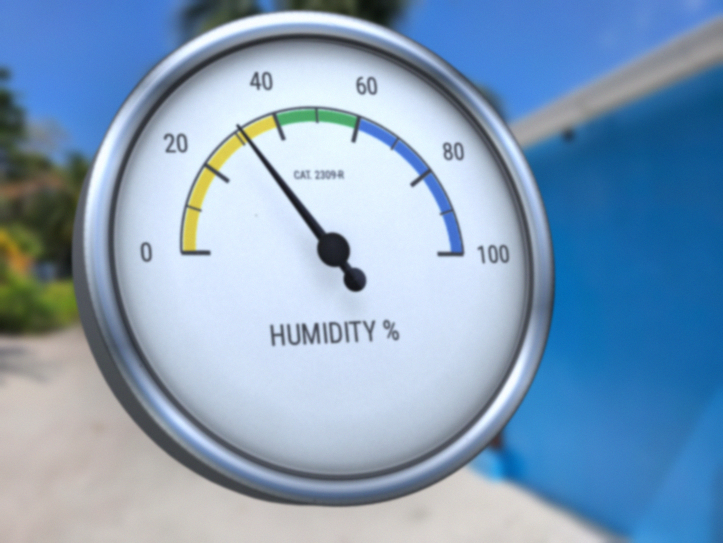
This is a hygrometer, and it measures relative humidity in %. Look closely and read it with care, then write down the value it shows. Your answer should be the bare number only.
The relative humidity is 30
